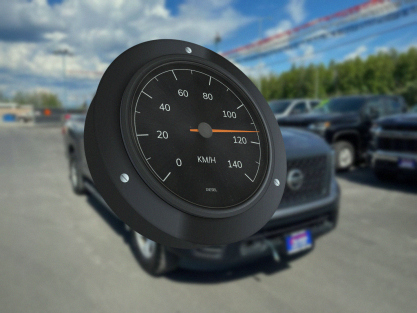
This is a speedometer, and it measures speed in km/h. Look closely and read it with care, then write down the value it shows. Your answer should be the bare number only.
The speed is 115
